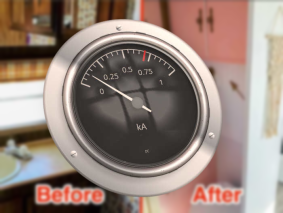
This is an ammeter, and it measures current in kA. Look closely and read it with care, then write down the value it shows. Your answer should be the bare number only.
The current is 0.1
